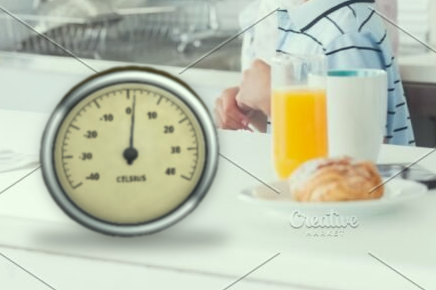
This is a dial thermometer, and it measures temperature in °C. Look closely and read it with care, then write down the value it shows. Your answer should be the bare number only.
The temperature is 2
